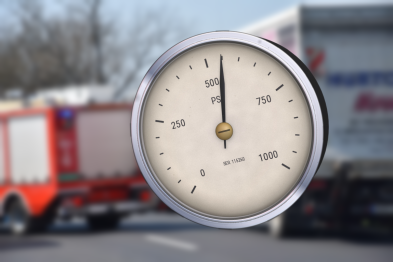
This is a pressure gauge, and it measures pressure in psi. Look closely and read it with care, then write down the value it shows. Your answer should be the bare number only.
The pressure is 550
